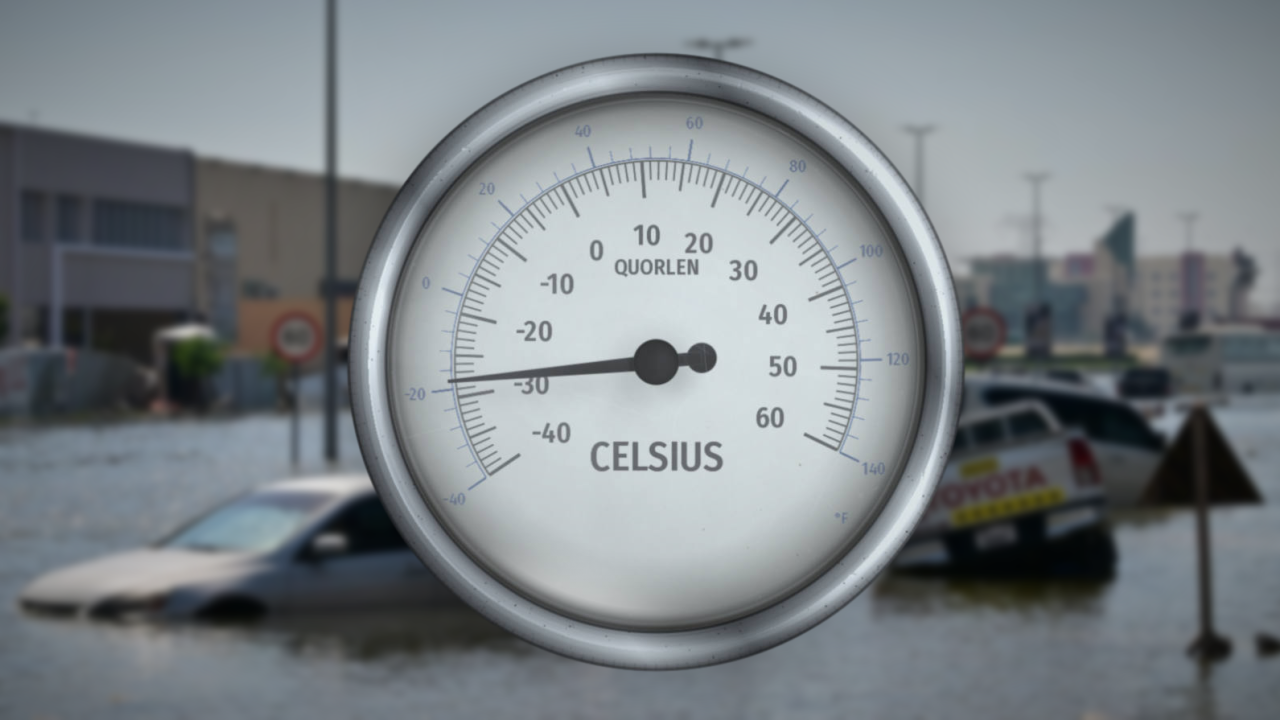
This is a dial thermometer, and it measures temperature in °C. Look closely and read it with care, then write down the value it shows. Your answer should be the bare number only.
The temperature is -28
